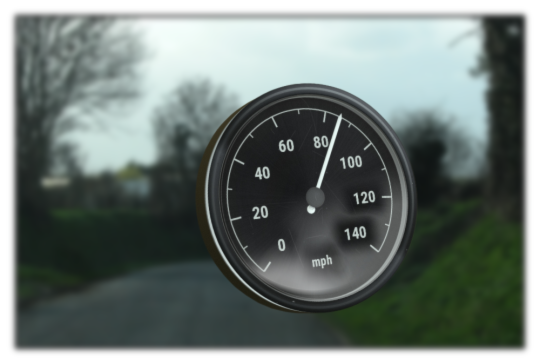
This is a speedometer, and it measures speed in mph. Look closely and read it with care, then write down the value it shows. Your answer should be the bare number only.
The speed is 85
